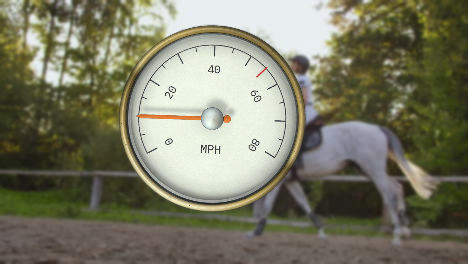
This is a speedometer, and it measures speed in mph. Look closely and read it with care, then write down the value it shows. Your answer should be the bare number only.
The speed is 10
